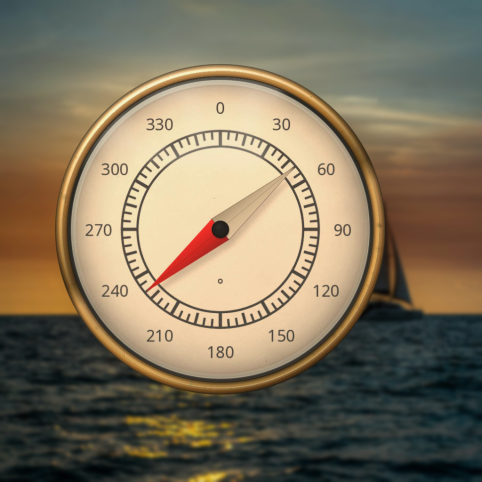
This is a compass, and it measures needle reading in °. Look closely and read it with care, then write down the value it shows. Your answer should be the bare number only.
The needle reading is 230
